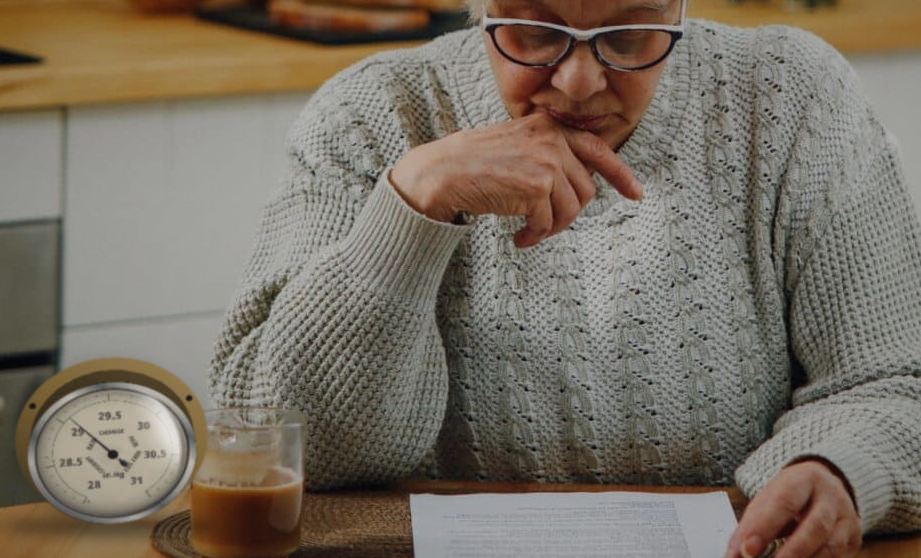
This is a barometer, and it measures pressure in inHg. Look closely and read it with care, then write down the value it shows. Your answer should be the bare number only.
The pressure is 29.1
